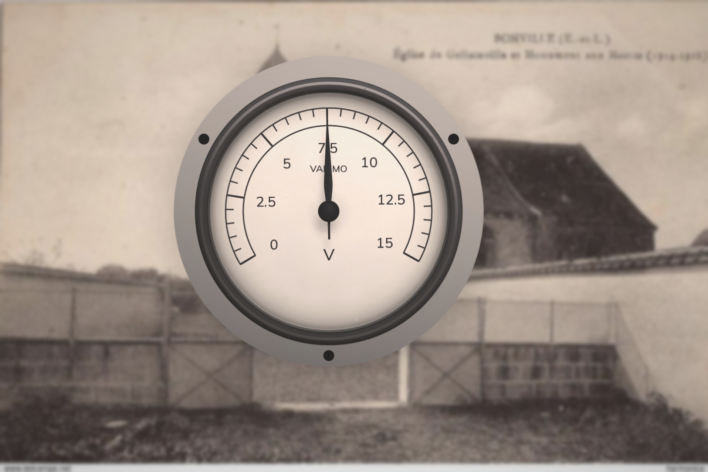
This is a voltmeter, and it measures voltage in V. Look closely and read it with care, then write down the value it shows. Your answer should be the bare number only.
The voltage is 7.5
